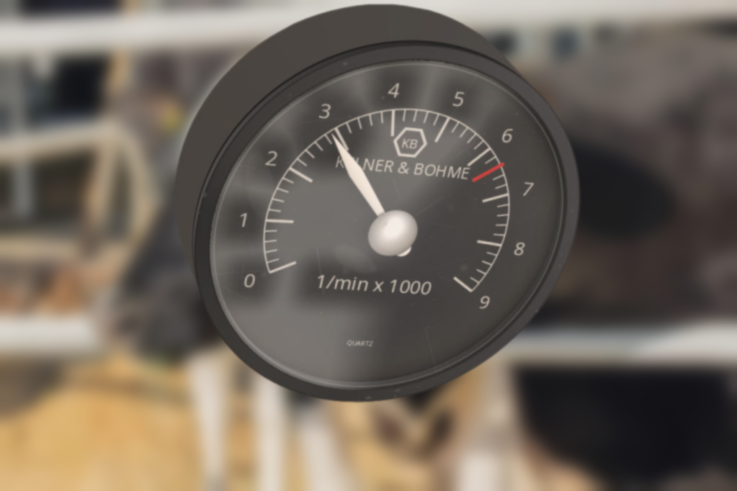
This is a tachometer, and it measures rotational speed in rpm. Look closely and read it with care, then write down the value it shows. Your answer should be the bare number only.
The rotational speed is 2900
